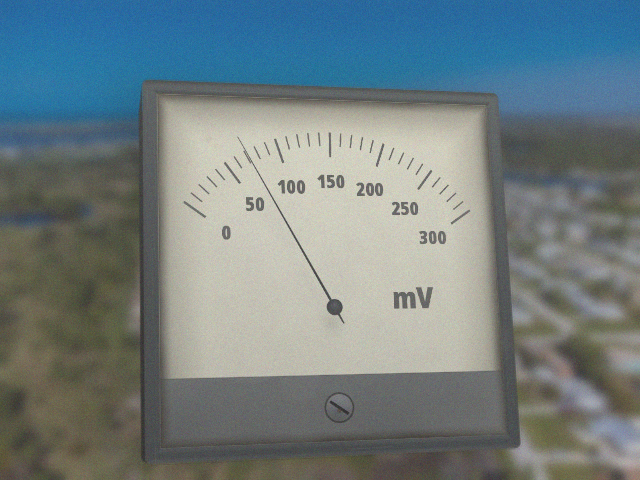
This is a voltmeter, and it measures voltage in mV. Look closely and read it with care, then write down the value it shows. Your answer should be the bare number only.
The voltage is 70
